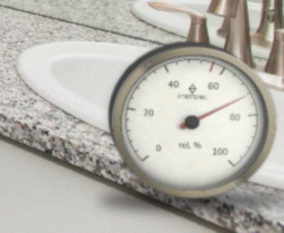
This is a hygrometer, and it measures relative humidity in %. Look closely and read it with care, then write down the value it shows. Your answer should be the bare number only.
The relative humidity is 72
